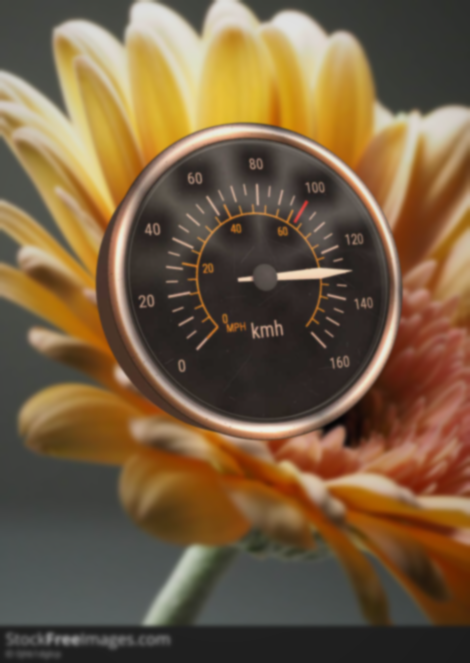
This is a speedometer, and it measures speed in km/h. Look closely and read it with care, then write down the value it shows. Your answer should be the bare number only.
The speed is 130
